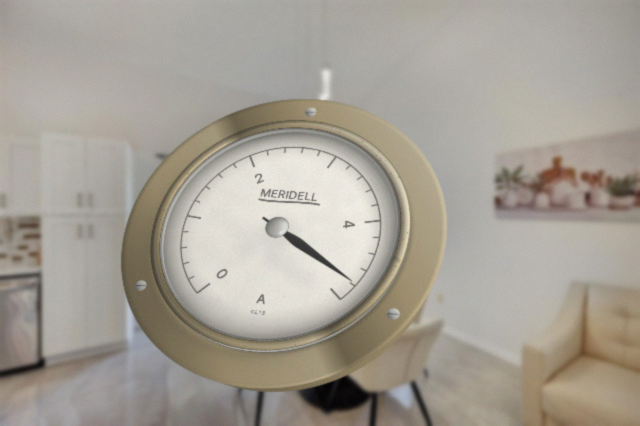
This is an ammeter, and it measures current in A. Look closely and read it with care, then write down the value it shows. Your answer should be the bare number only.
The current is 4.8
